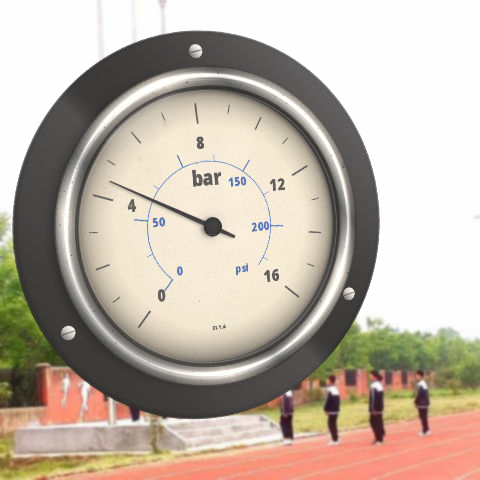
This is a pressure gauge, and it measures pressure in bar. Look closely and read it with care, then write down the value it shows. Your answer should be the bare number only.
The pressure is 4.5
